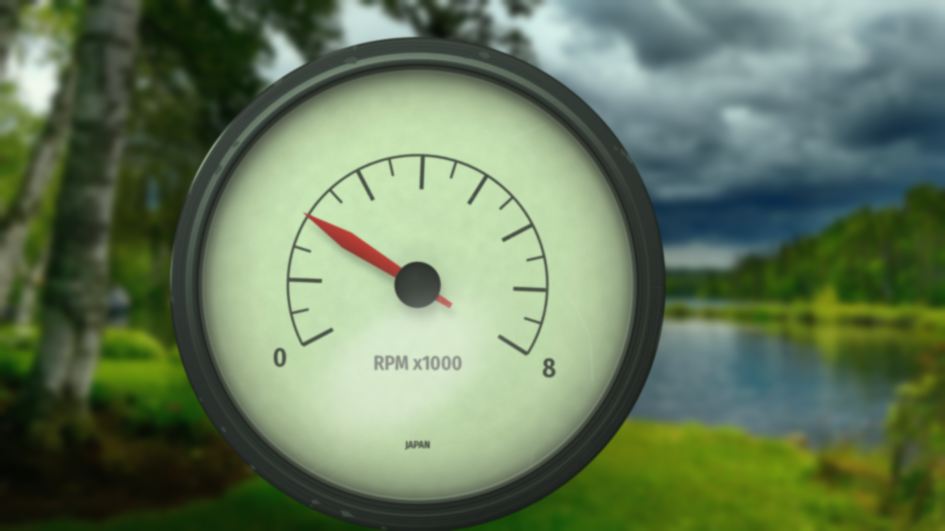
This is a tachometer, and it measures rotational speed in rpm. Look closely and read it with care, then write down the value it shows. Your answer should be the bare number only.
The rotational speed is 2000
